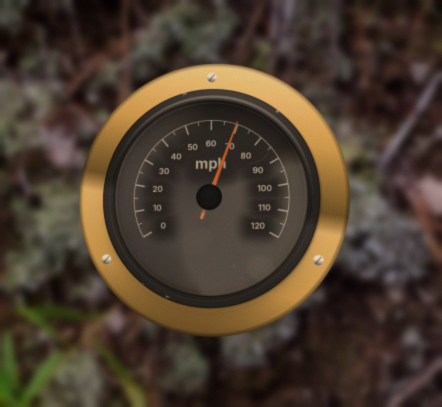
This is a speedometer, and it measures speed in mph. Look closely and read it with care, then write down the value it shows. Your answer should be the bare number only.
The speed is 70
